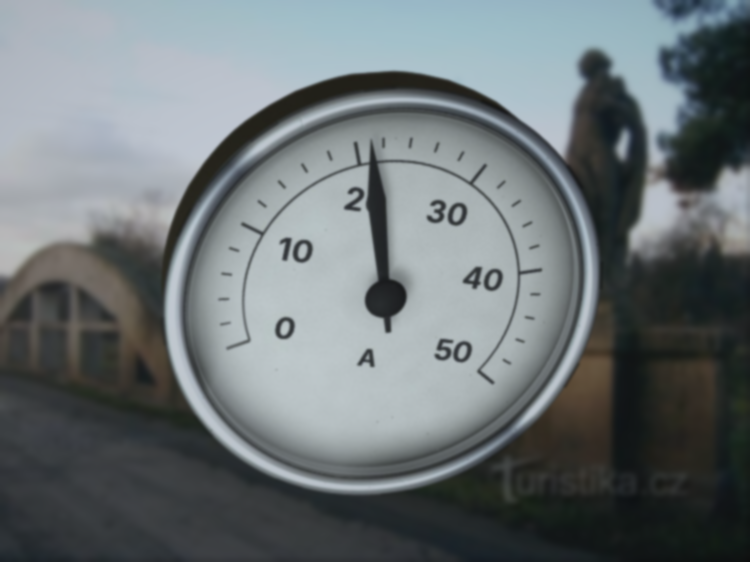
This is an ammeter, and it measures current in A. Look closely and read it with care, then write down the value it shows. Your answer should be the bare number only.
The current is 21
